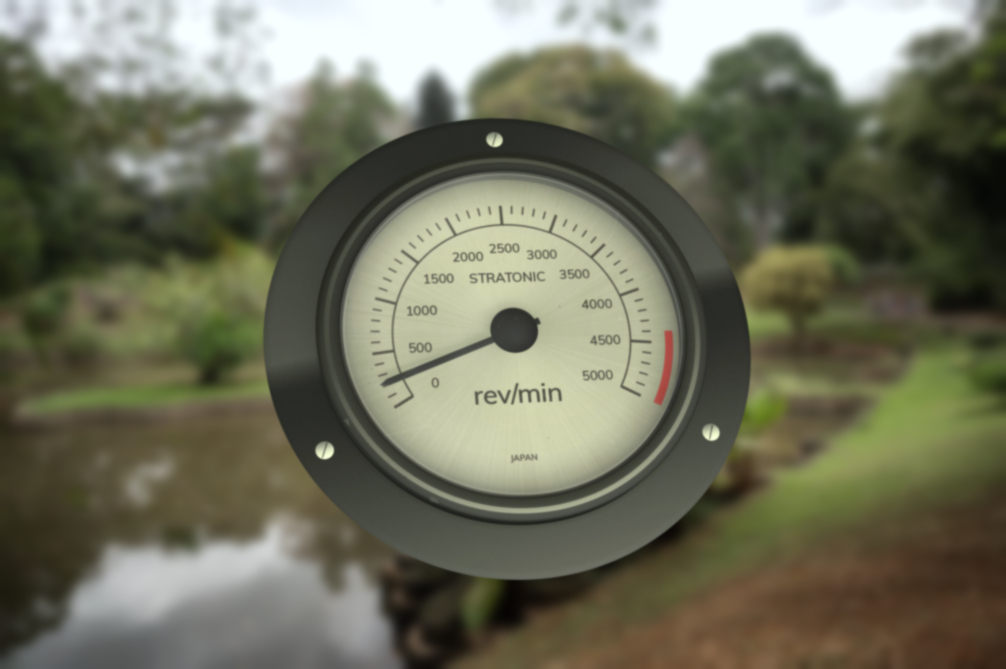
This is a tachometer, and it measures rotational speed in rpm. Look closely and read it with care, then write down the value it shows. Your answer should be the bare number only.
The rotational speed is 200
